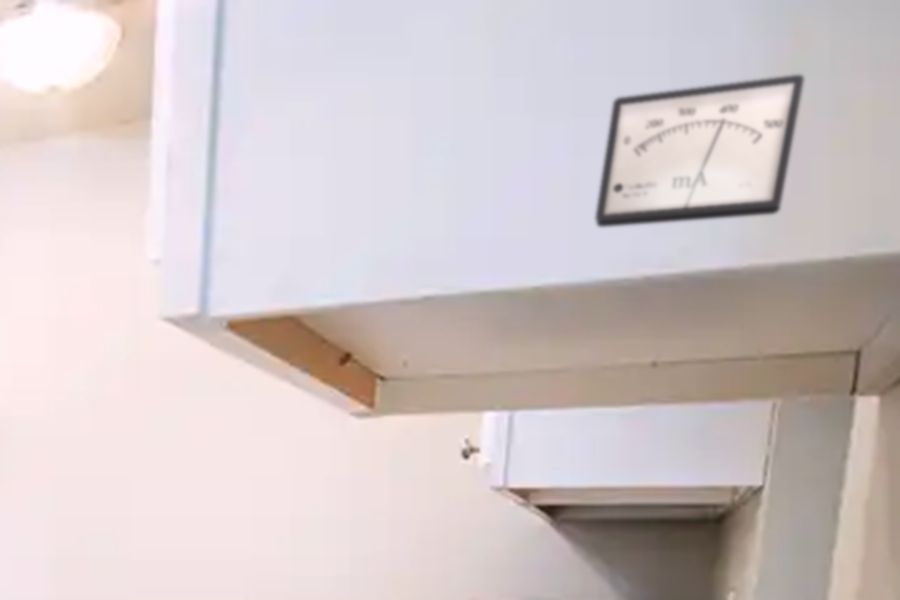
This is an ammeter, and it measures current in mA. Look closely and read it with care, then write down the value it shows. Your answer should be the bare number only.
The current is 400
